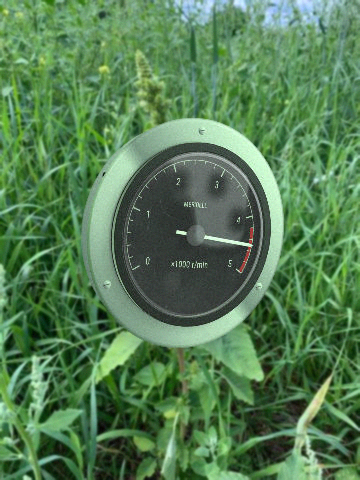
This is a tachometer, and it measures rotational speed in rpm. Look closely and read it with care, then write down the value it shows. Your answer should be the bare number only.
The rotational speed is 4500
